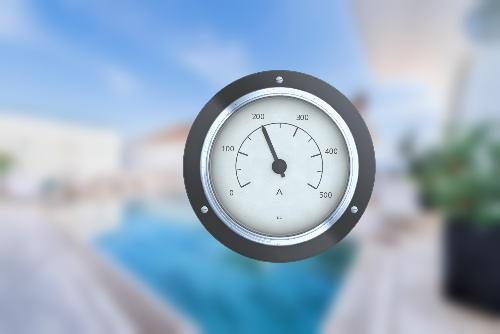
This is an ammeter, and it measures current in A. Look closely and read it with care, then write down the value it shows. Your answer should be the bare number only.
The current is 200
